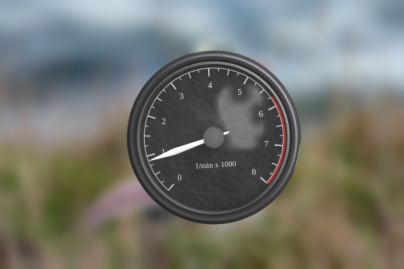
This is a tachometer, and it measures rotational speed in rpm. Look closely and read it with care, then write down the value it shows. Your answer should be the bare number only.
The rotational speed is 875
